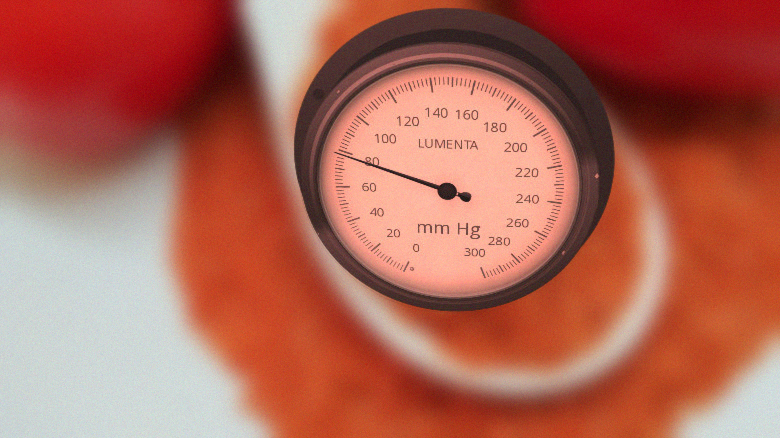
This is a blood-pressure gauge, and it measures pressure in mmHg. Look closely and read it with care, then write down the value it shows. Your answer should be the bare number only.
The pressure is 80
